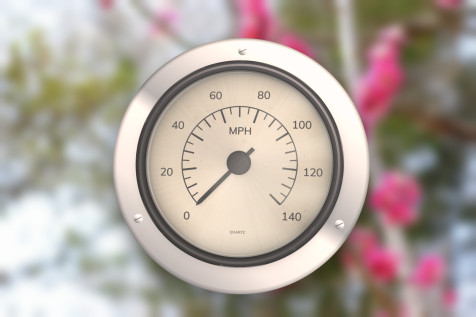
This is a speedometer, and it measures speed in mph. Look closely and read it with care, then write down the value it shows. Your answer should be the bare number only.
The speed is 0
